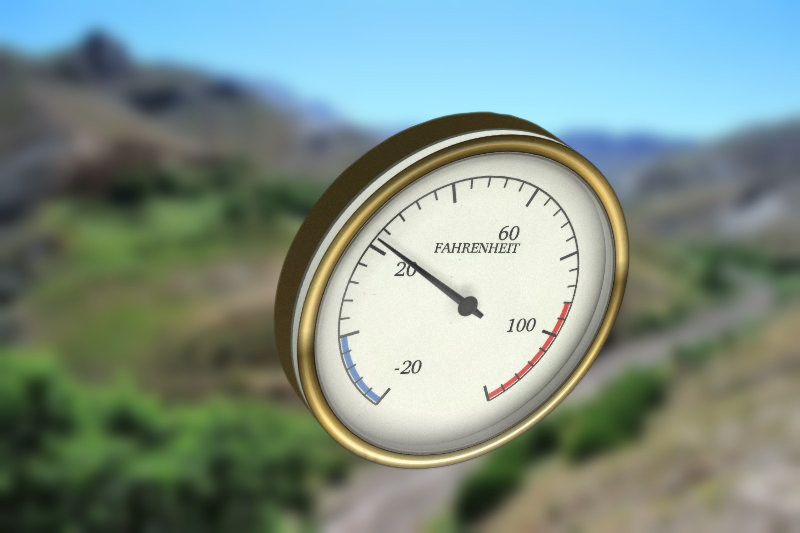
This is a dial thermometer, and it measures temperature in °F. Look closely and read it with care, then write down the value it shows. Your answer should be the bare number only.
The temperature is 22
